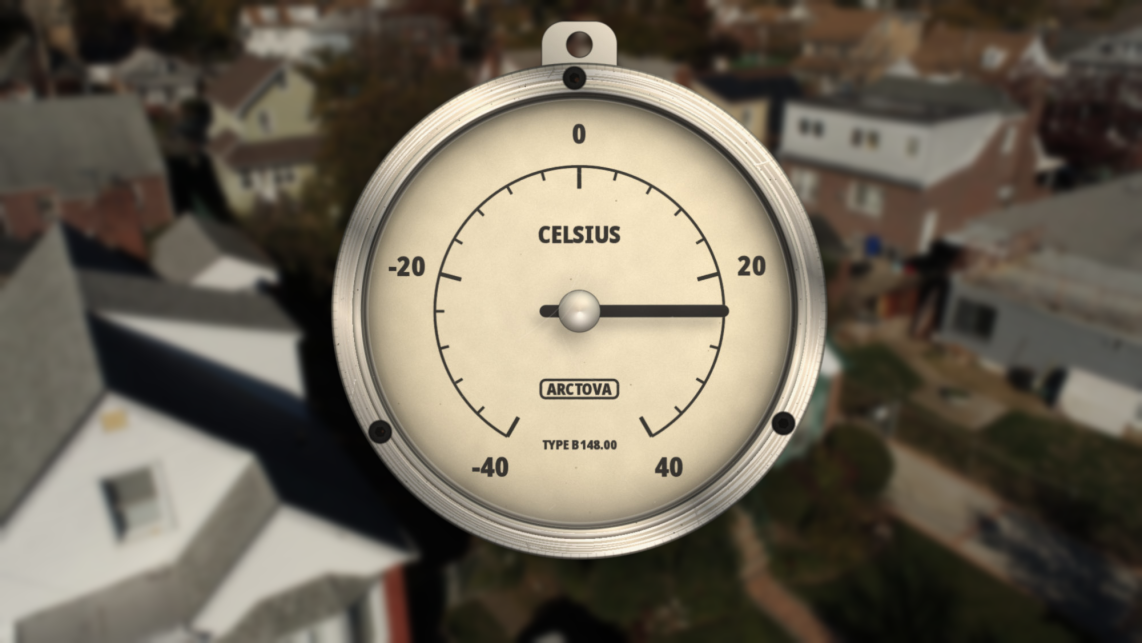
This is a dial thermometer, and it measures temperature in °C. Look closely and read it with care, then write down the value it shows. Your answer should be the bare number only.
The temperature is 24
